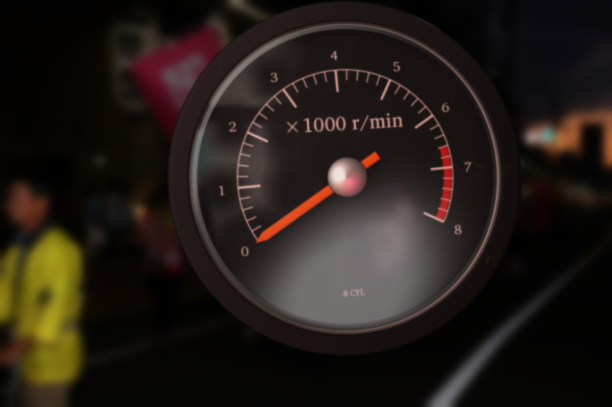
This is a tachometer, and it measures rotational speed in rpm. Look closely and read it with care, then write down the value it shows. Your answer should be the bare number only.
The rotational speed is 0
